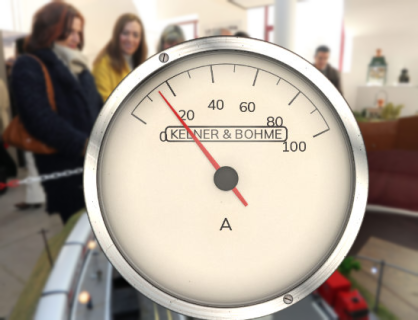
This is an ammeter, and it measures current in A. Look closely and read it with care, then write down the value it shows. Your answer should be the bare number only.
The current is 15
